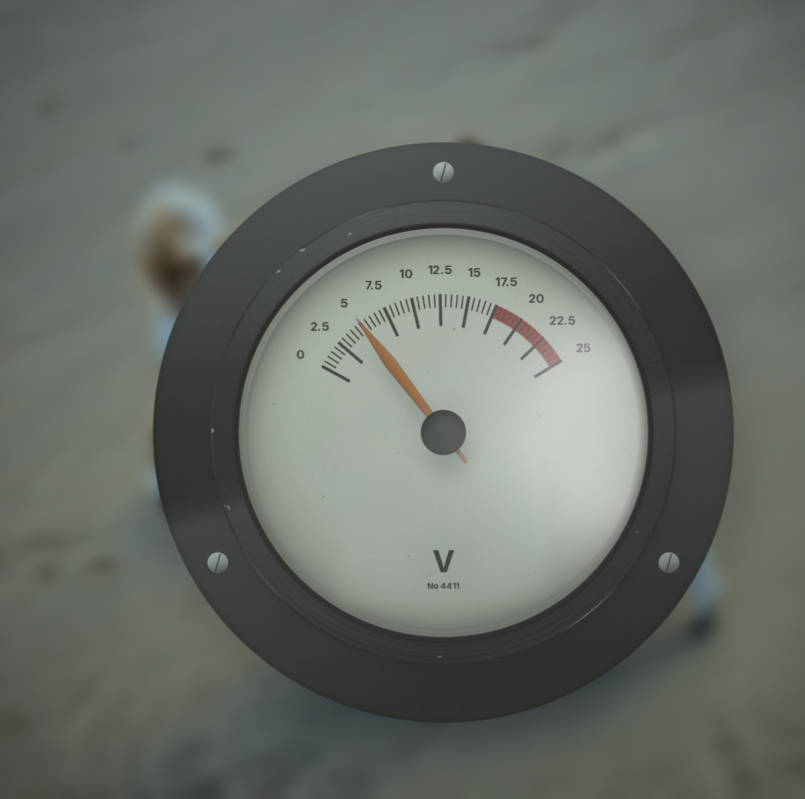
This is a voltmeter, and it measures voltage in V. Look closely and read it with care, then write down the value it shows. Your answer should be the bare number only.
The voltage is 5
